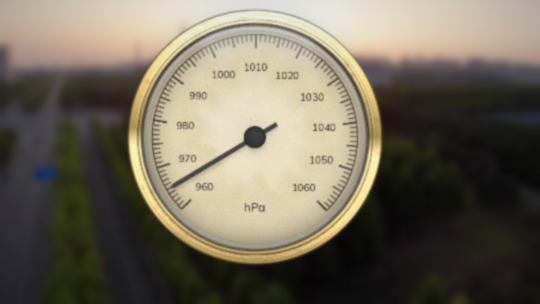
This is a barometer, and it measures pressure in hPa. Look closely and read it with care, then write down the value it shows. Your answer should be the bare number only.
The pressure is 965
